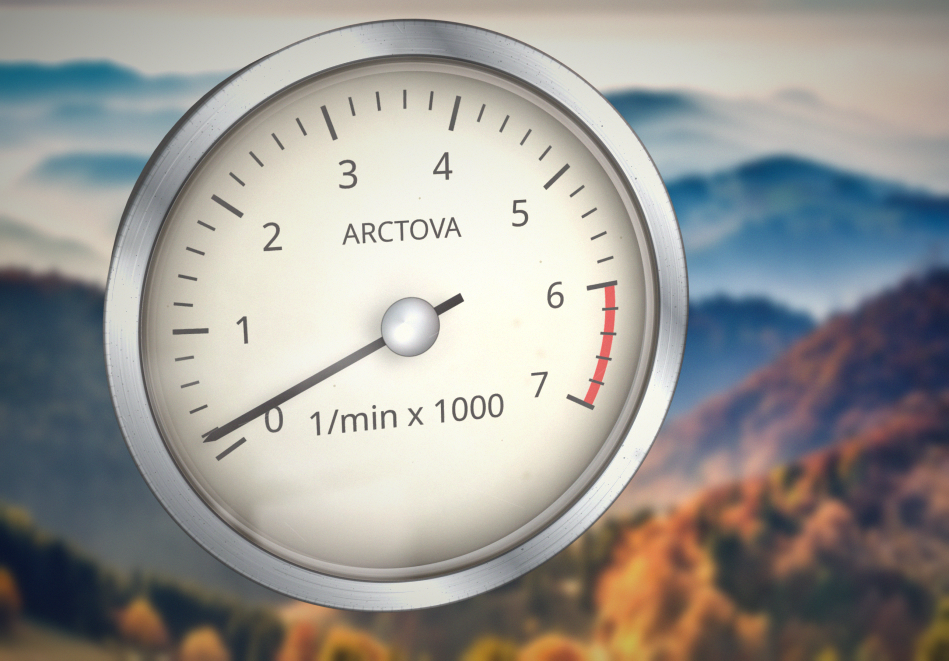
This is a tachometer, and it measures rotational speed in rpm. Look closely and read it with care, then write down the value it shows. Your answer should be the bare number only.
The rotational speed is 200
